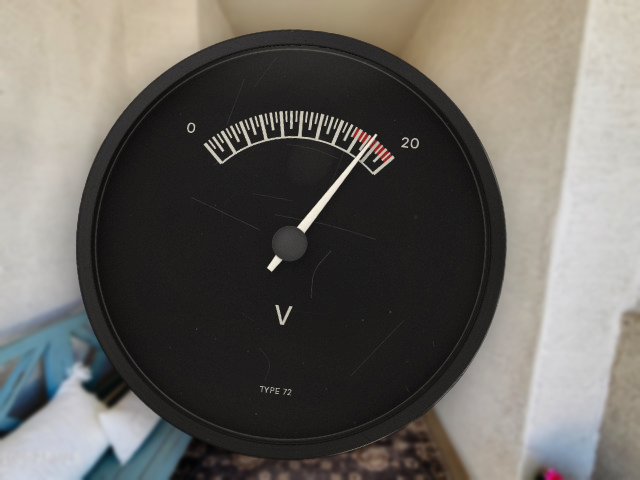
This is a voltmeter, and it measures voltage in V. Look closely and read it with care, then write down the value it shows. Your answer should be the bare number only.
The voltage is 17.5
